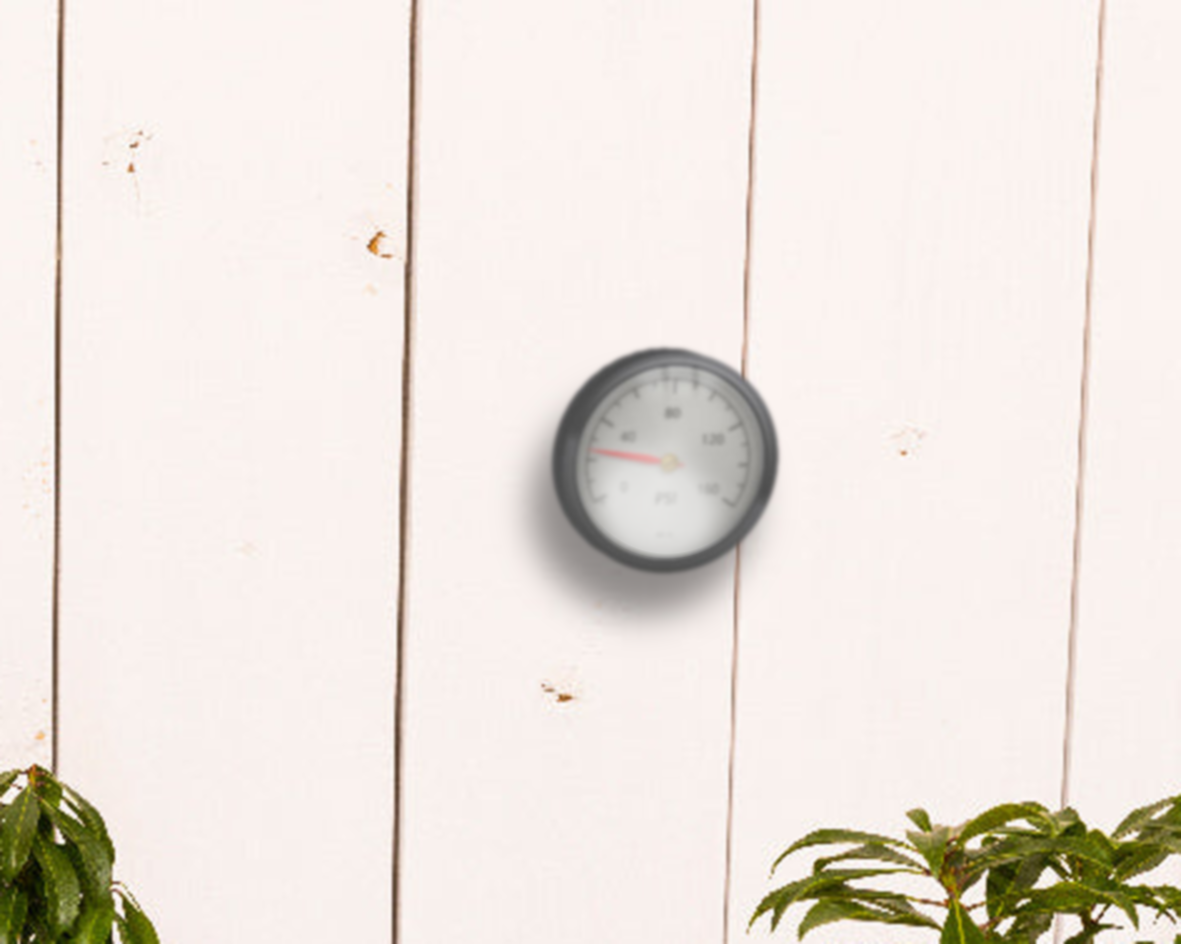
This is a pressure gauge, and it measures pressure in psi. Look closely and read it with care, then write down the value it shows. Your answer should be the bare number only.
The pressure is 25
